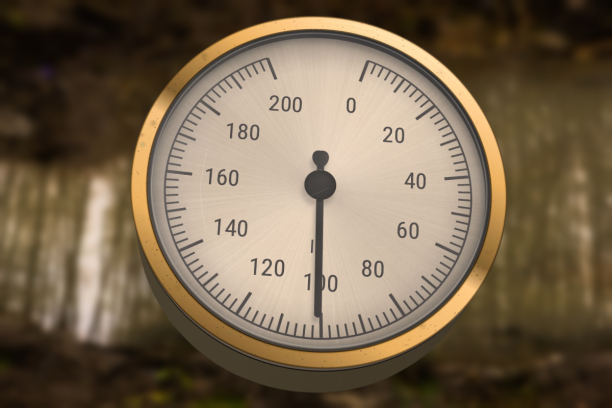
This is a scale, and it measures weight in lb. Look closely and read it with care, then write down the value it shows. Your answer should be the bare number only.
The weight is 101
